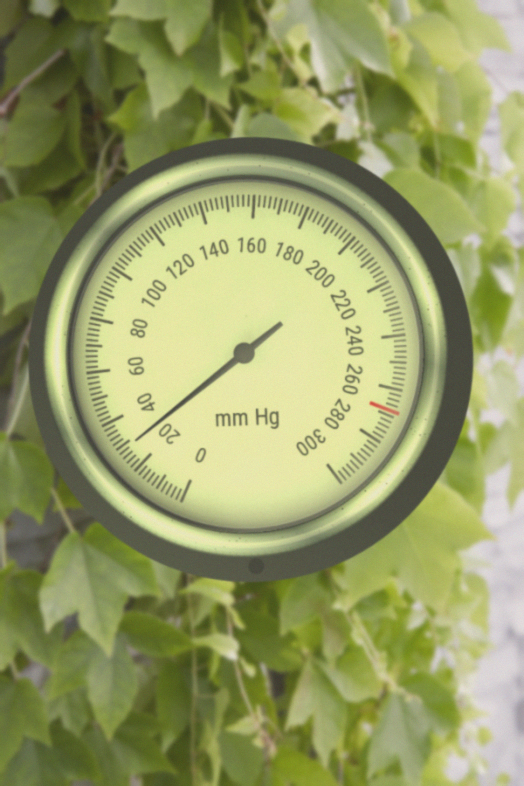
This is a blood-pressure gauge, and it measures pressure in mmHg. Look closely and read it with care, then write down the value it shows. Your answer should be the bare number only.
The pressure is 28
